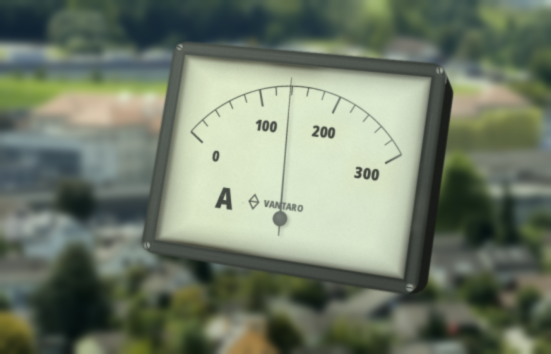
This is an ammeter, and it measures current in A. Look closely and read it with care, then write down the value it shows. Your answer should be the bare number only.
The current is 140
